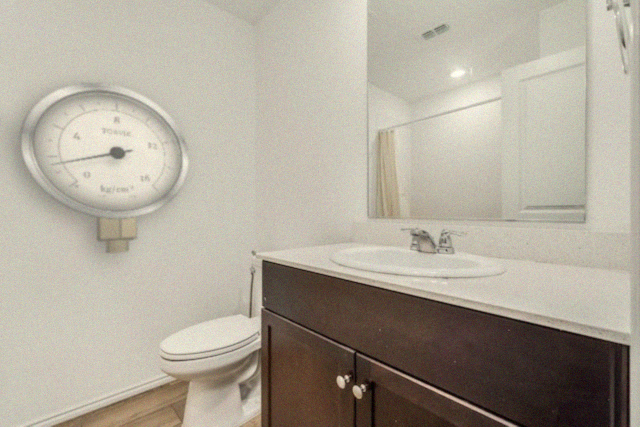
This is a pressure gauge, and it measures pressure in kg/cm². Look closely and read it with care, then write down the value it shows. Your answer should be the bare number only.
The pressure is 1.5
